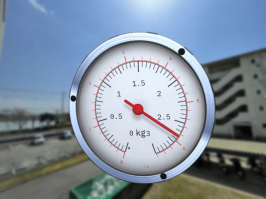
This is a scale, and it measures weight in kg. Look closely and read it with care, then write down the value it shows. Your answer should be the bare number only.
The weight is 2.65
